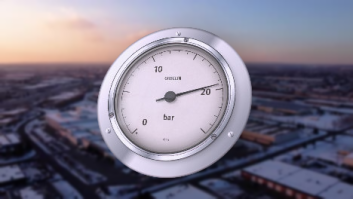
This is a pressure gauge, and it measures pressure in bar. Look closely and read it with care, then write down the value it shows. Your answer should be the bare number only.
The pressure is 19.5
